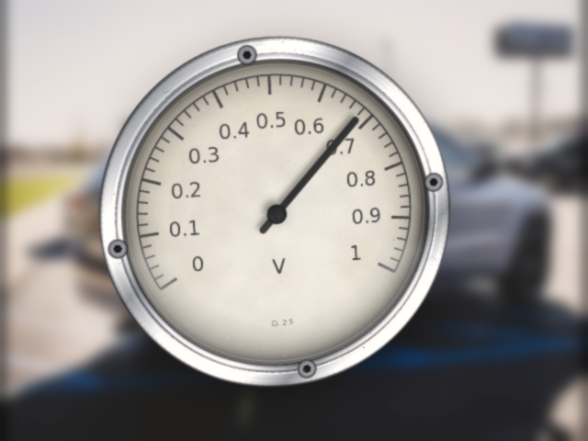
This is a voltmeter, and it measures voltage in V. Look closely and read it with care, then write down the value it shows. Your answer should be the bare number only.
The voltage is 0.68
